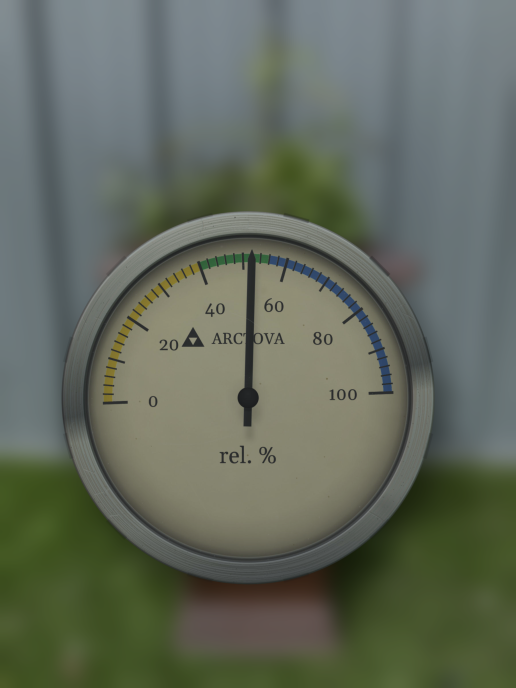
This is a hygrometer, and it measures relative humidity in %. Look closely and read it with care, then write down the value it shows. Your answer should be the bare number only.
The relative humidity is 52
